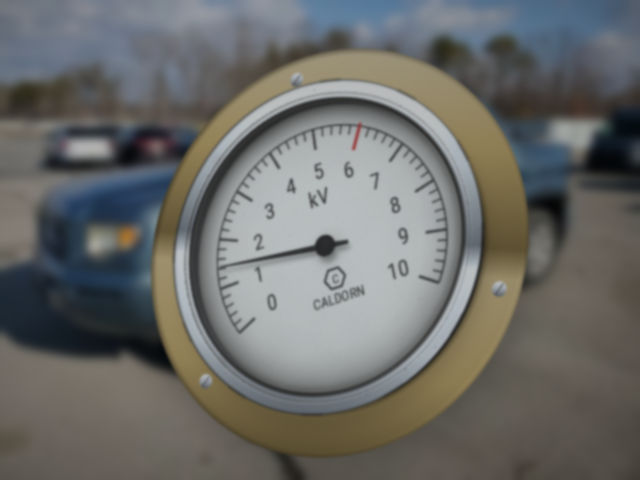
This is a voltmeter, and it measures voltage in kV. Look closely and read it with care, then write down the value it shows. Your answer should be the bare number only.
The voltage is 1.4
